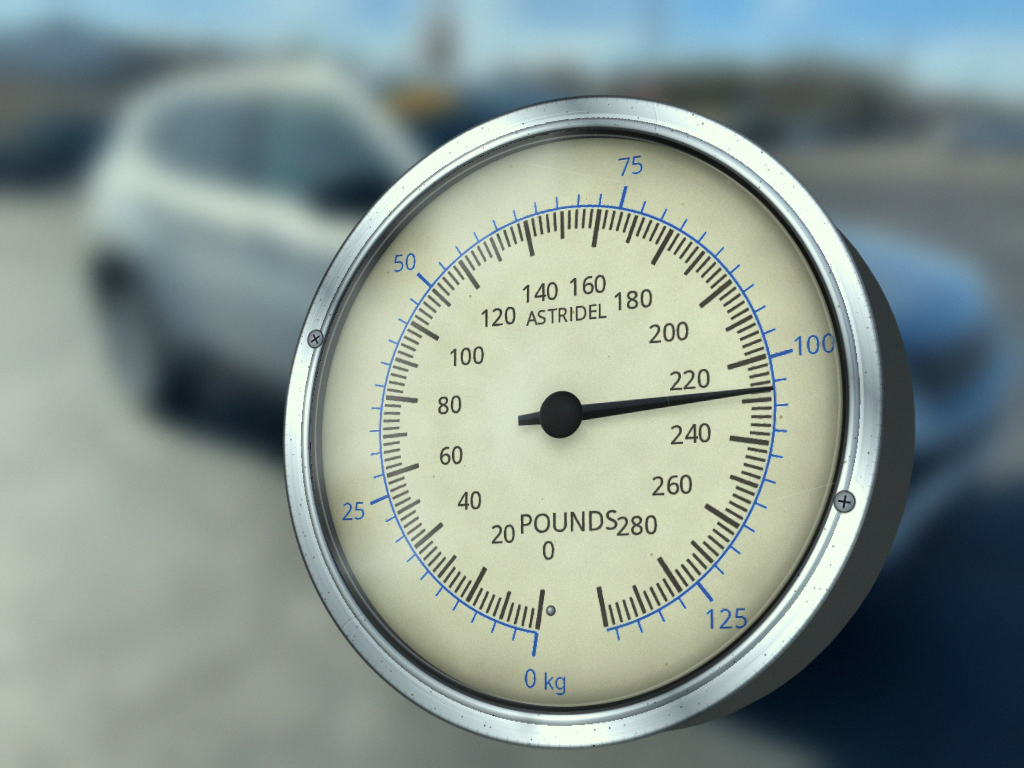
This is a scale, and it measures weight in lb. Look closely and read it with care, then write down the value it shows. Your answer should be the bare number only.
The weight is 228
